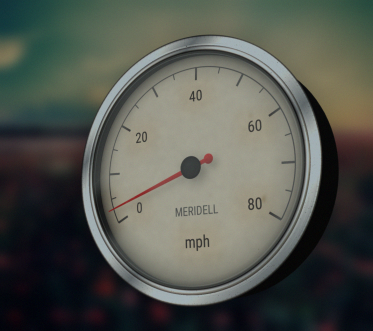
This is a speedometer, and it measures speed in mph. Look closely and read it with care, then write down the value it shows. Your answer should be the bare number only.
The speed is 2.5
